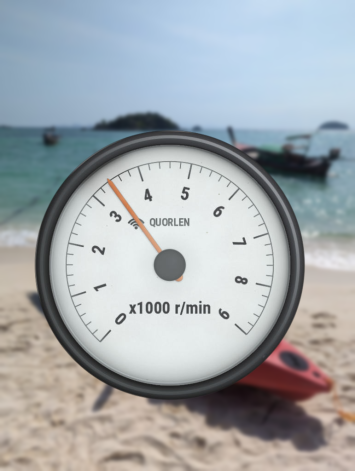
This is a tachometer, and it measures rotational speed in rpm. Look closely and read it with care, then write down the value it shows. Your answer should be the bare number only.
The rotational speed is 3400
